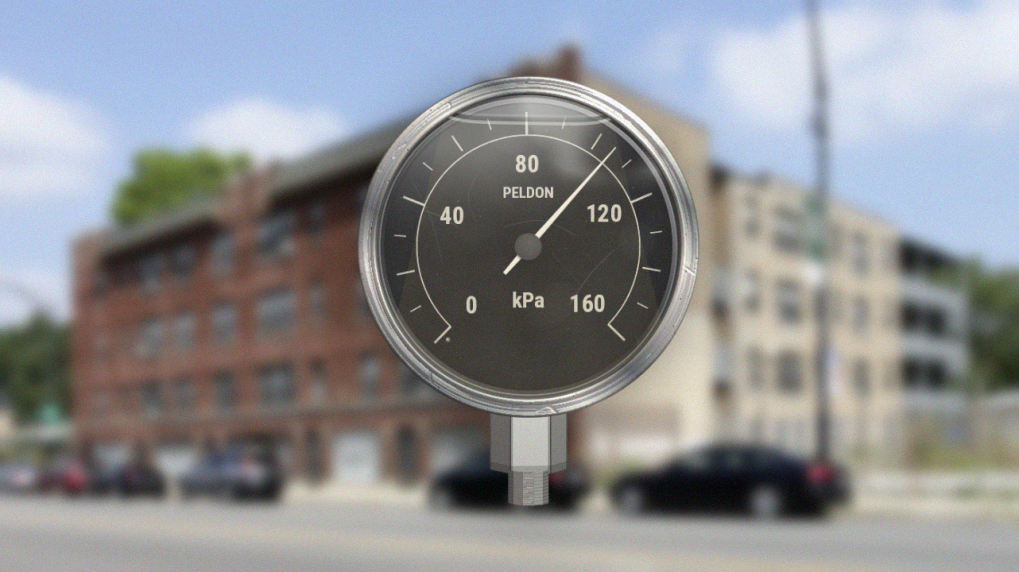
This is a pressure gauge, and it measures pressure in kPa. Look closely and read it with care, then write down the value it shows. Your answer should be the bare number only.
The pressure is 105
